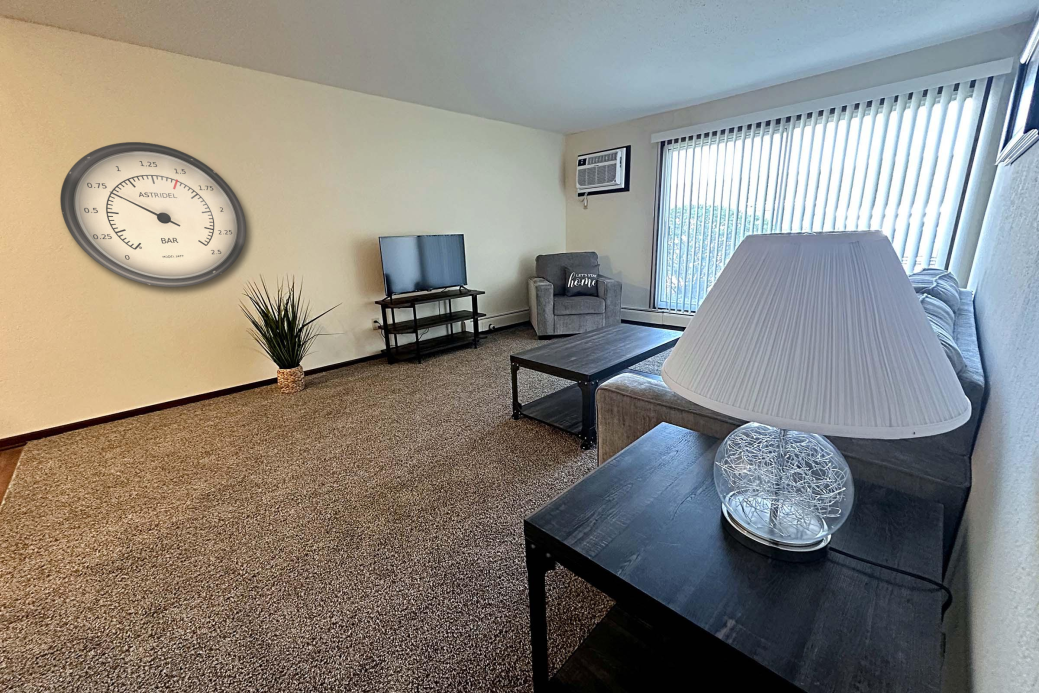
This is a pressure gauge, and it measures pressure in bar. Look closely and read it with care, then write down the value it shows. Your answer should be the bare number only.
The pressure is 0.75
